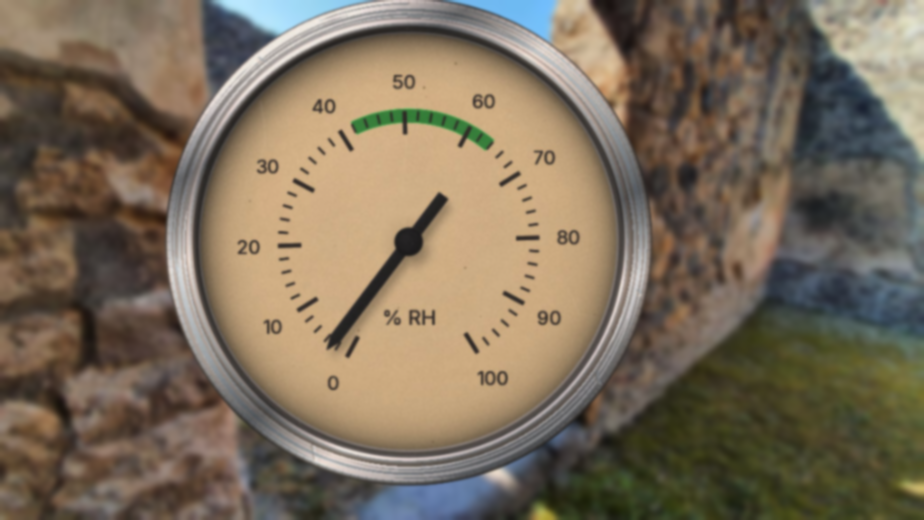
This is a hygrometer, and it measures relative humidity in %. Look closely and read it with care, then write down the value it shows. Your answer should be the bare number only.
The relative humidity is 3
